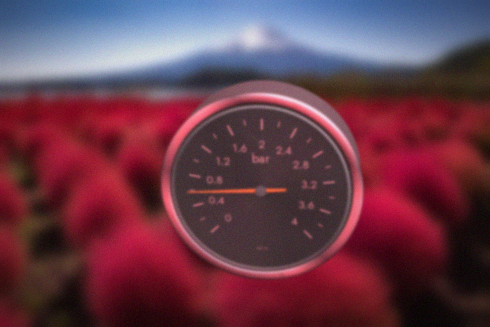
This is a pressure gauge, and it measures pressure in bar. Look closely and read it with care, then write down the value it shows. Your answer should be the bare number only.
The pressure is 0.6
